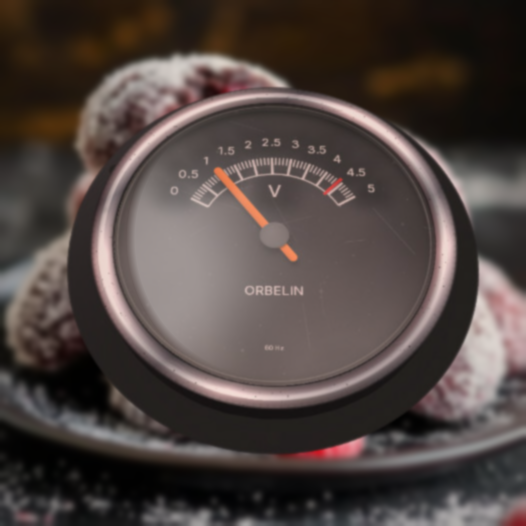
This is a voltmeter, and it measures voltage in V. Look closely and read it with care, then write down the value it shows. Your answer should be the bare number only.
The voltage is 1
